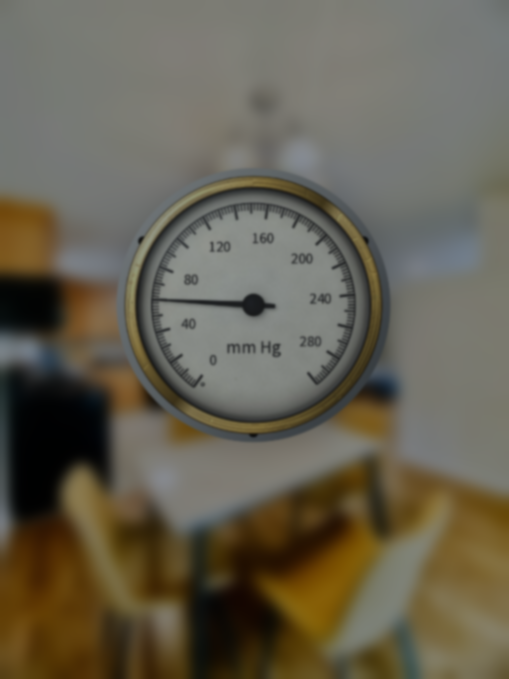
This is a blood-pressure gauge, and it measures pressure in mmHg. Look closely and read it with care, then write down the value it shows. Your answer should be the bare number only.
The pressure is 60
